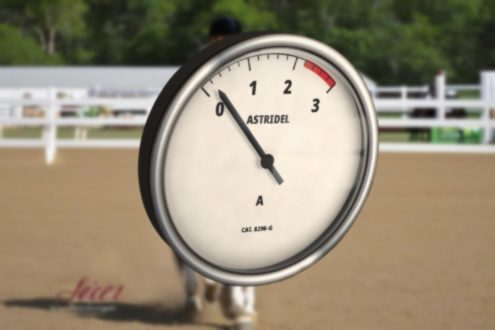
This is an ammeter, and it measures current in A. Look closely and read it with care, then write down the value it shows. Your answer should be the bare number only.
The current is 0.2
